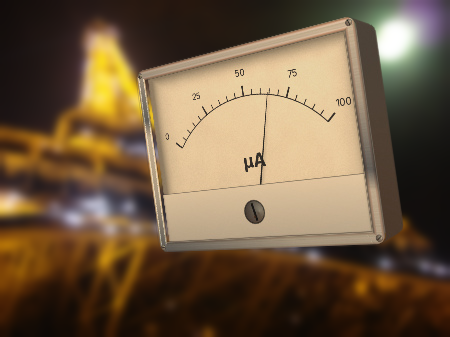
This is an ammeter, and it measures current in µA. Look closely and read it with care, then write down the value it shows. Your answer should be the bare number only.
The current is 65
